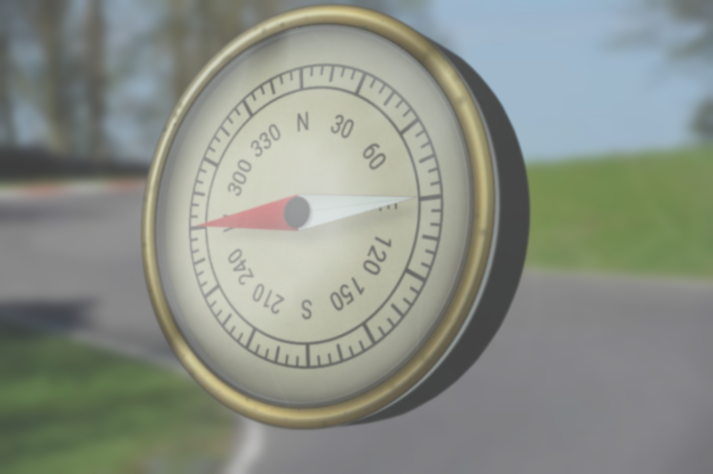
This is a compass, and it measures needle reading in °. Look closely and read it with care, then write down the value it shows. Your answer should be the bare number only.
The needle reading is 270
